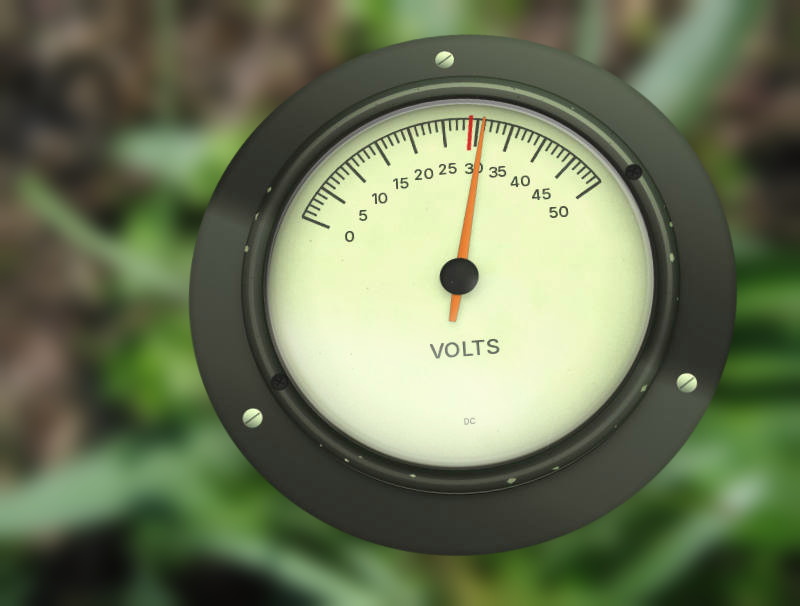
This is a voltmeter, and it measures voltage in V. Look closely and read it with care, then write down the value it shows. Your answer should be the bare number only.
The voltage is 31
